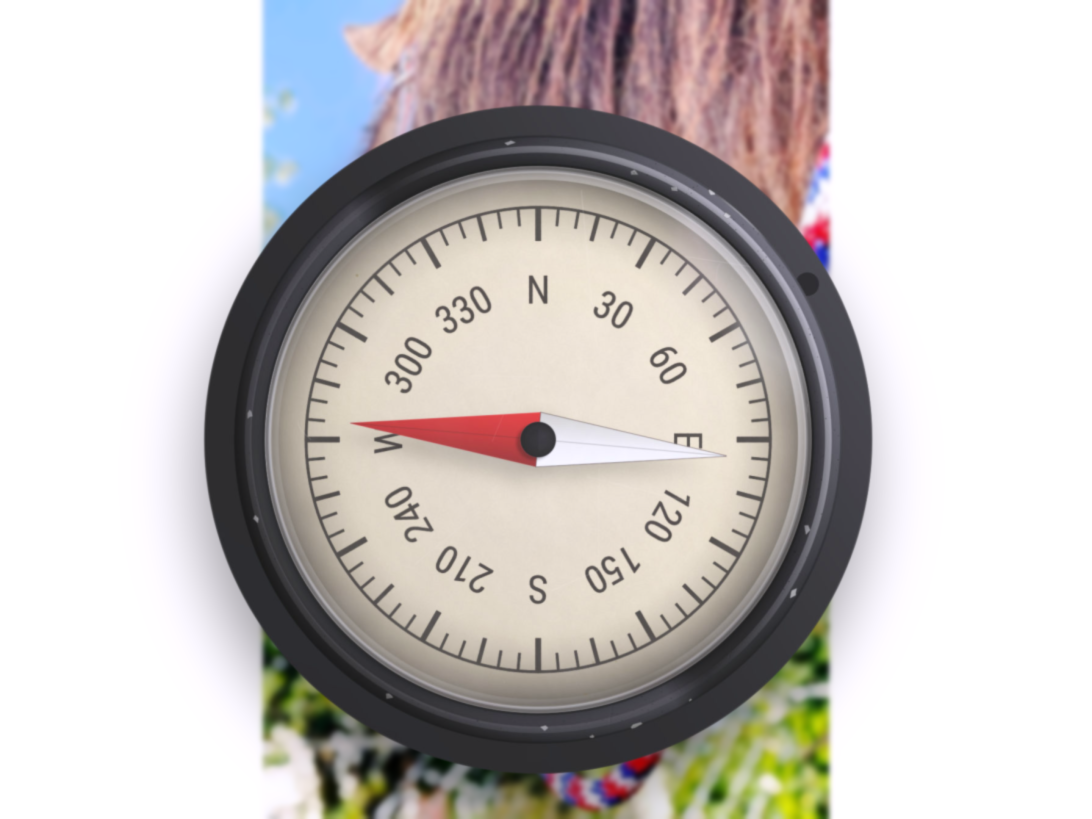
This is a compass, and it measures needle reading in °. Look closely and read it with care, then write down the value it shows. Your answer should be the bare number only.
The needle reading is 275
